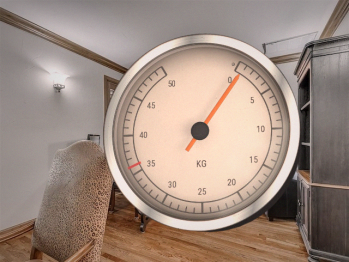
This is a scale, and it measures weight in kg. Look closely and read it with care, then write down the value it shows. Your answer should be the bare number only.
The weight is 1
